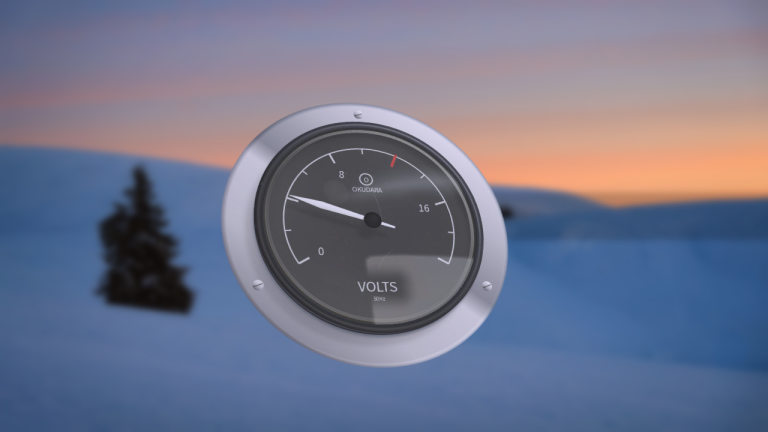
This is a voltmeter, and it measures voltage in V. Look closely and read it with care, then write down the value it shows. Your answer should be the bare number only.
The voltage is 4
